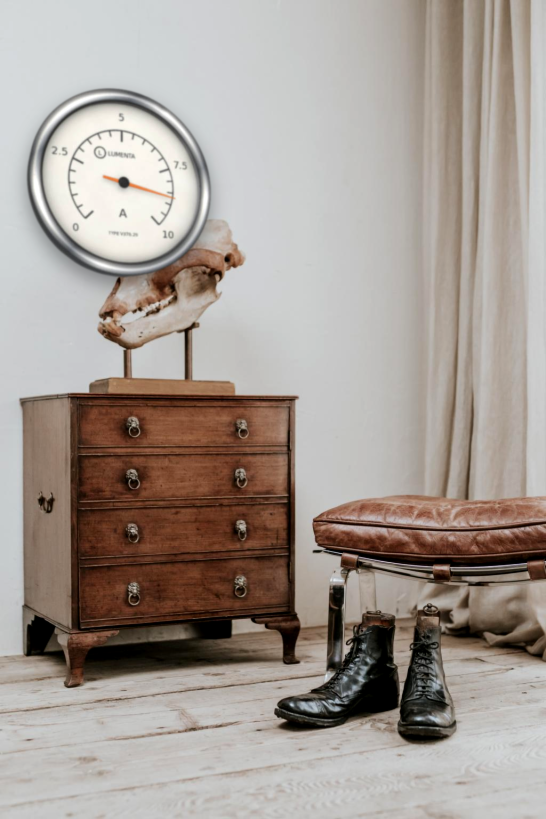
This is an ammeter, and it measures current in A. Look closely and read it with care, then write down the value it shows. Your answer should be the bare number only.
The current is 8.75
